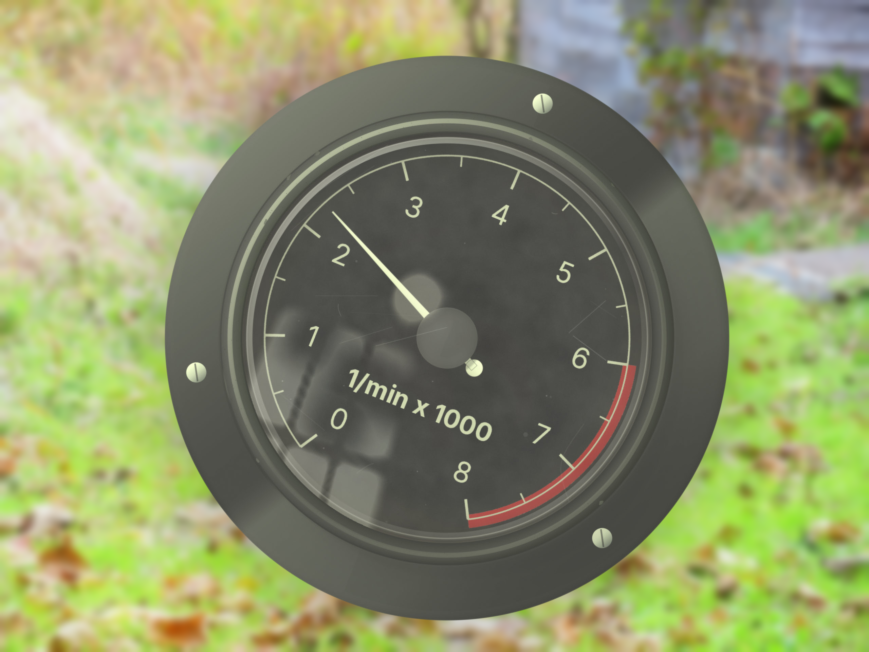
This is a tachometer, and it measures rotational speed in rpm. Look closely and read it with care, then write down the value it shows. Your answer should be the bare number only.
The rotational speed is 2250
